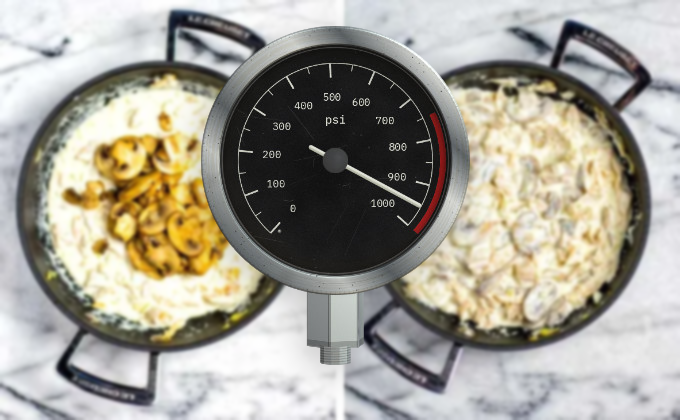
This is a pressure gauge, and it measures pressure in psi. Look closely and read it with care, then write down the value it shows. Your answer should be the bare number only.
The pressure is 950
